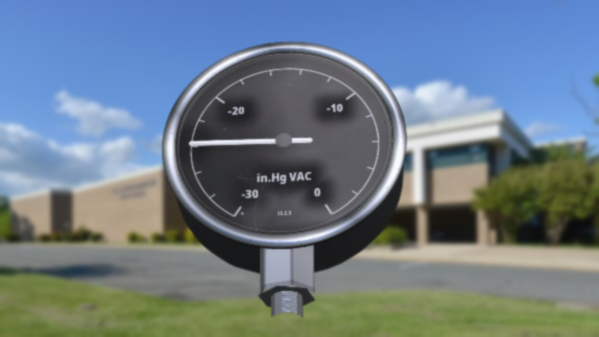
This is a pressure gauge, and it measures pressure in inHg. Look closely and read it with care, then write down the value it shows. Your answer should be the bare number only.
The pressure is -24
